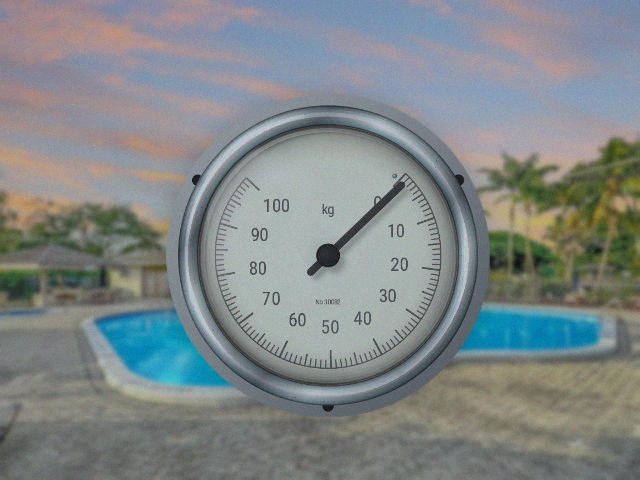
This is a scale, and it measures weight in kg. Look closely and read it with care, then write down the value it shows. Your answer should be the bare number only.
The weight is 1
